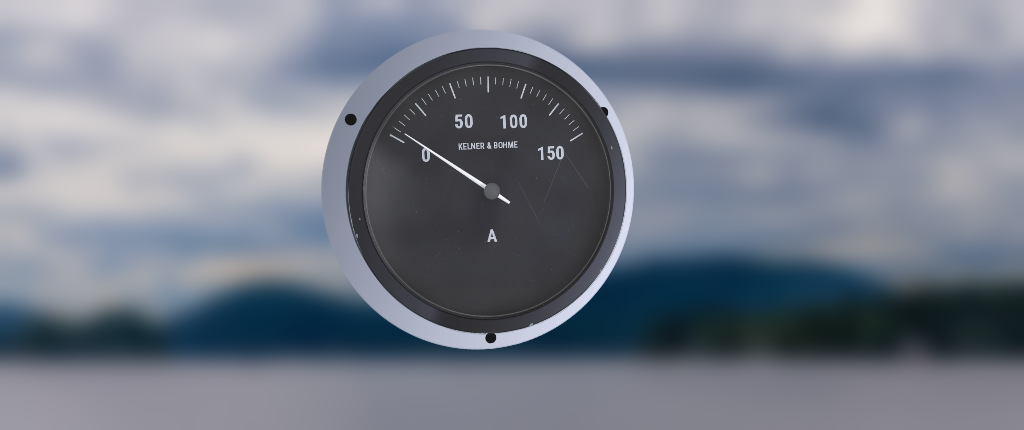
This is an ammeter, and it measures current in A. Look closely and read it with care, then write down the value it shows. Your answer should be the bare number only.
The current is 5
